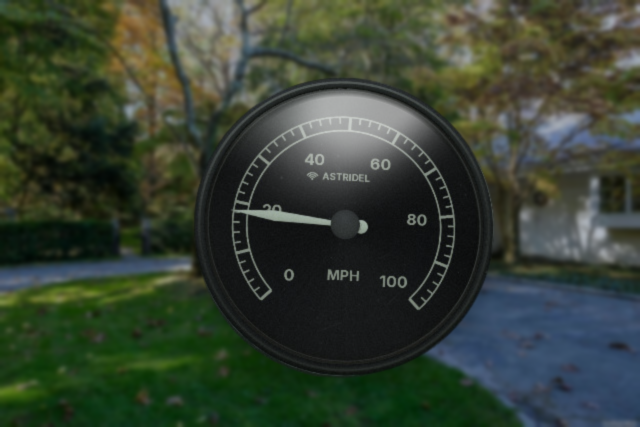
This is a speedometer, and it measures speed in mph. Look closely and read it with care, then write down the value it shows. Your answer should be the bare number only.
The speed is 18
